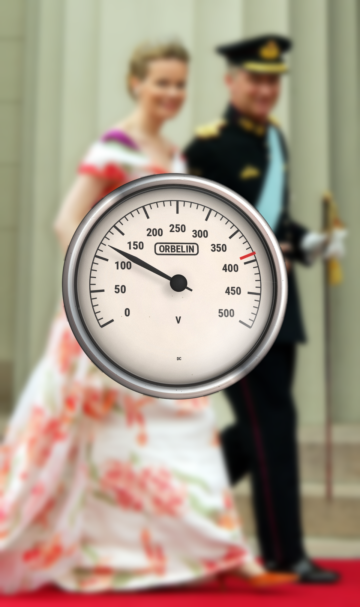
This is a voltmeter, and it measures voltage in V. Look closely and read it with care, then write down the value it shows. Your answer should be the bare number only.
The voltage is 120
